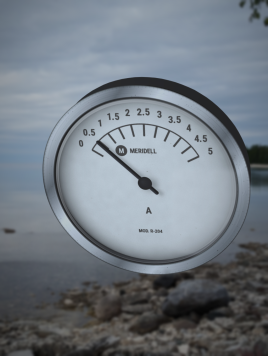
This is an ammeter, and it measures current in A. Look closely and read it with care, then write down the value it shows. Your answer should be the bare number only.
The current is 0.5
